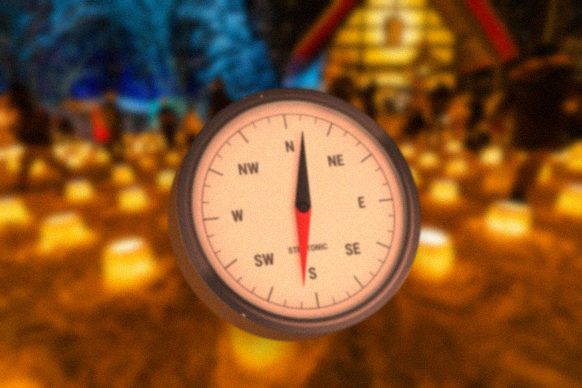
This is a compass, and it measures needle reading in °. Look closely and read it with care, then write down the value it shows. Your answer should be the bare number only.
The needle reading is 190
